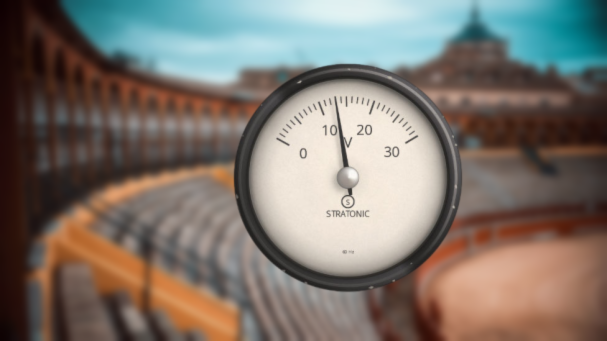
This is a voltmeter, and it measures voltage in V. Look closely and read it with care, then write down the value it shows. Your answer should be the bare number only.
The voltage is 13
